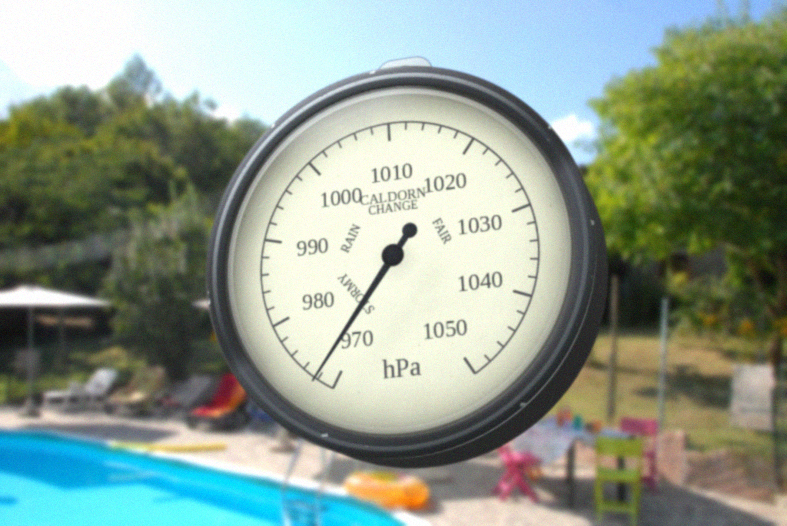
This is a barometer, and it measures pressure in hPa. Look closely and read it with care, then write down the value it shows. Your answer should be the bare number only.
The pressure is 972
